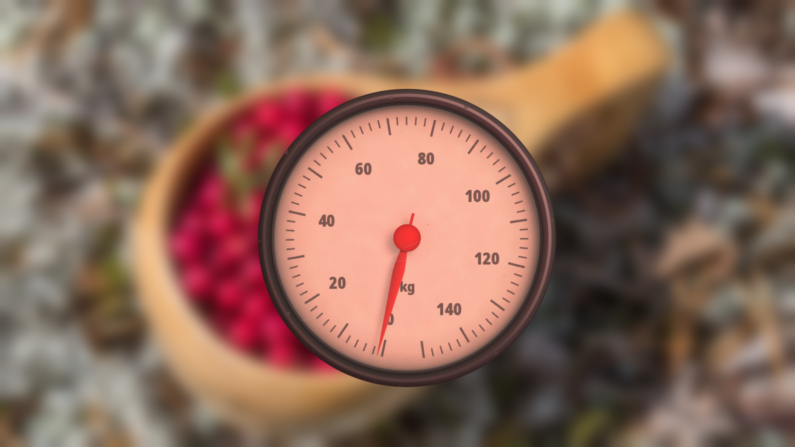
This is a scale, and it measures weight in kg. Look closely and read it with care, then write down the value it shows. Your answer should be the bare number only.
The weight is 1
